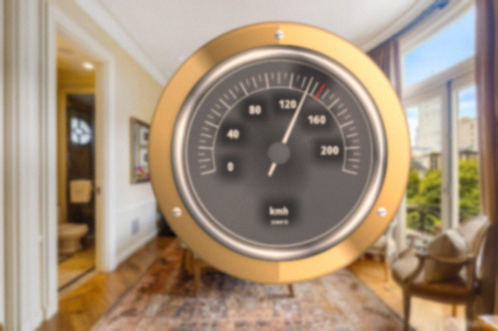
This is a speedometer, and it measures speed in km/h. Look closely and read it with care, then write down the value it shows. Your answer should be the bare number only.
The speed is 135
